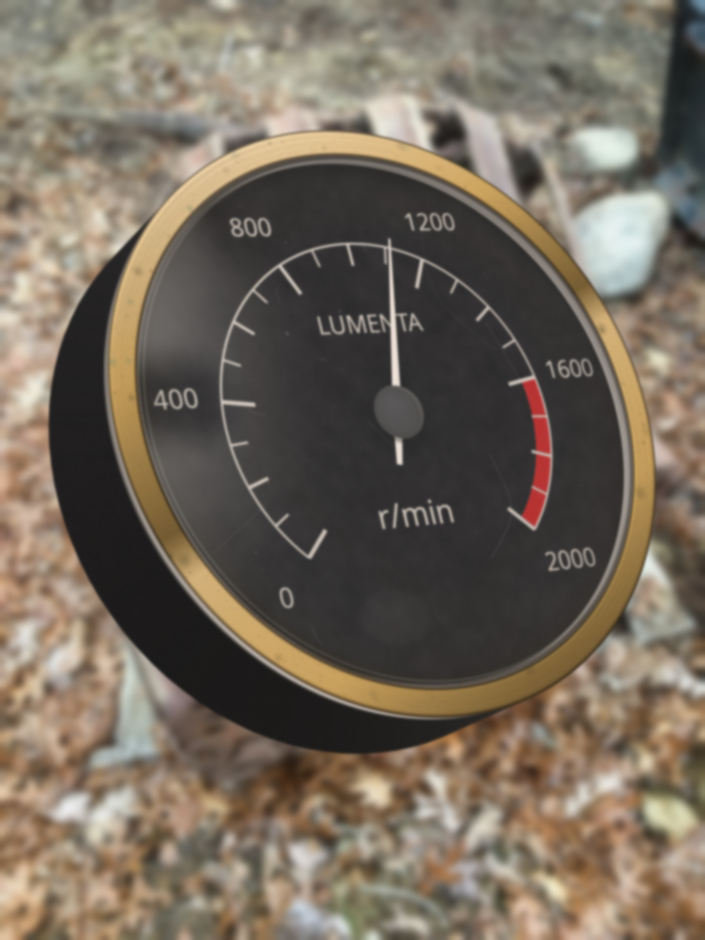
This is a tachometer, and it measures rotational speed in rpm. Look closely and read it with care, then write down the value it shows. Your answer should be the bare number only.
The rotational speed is 1100
